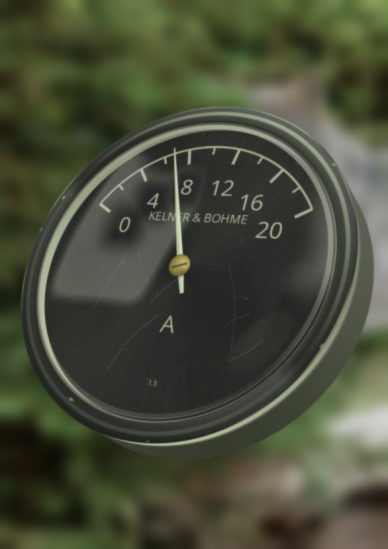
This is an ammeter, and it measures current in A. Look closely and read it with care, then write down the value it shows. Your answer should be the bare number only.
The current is 7
